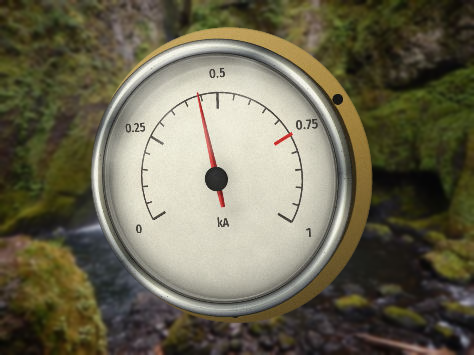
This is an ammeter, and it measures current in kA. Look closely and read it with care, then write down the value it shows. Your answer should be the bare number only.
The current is 0.45
